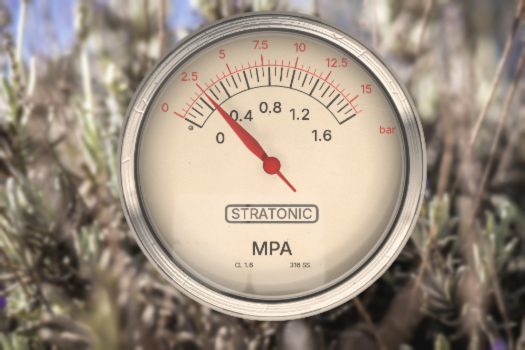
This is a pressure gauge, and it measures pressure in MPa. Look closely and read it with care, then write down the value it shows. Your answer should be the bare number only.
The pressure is 0.25
